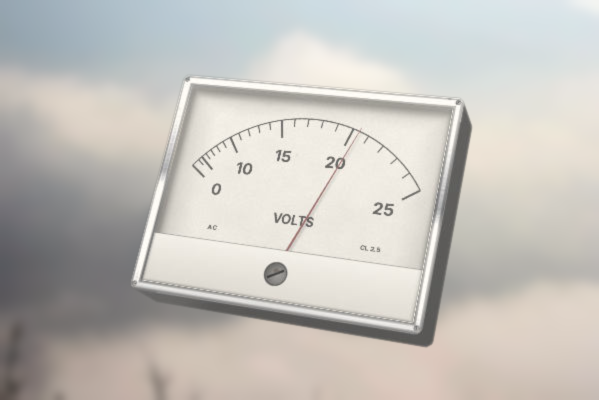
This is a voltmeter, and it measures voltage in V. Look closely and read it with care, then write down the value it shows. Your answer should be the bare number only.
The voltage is 20.5
